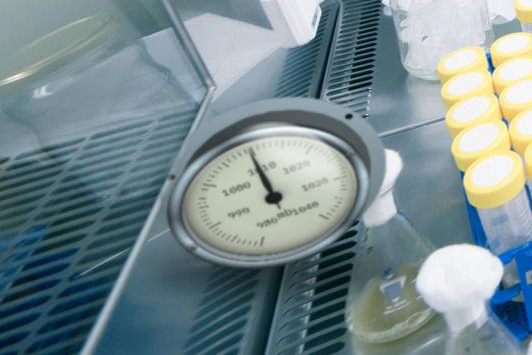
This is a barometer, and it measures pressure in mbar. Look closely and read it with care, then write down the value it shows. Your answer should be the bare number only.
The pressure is 1010
